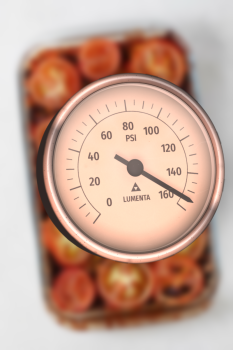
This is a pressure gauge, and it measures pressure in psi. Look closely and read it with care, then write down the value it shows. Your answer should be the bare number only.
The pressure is 155
